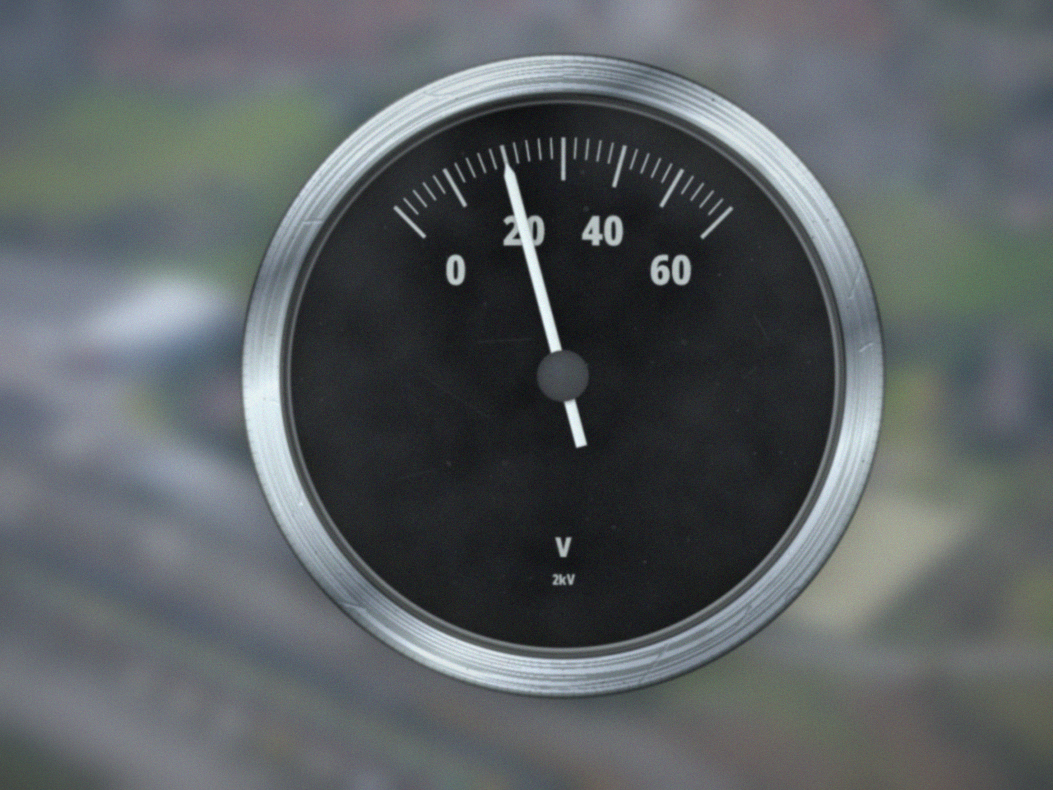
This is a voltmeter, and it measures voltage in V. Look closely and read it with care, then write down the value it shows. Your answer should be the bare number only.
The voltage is 20
